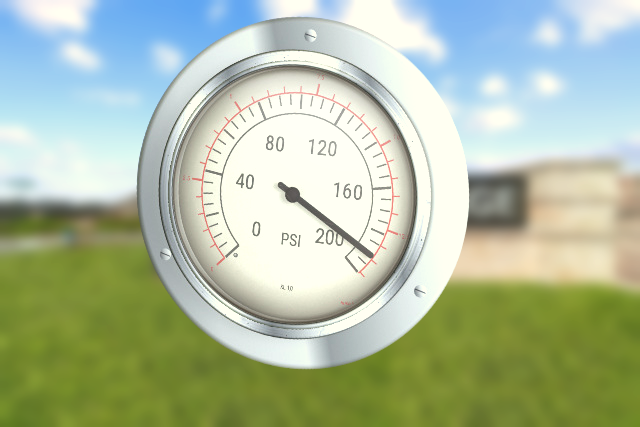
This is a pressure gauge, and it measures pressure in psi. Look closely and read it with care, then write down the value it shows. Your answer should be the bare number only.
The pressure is 190
